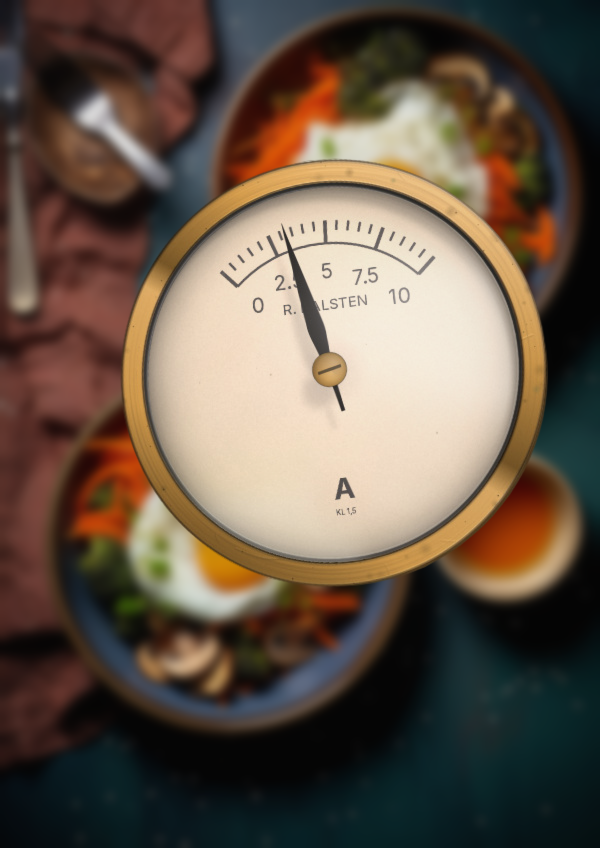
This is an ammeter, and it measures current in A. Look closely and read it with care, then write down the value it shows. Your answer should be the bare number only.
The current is 3.25
